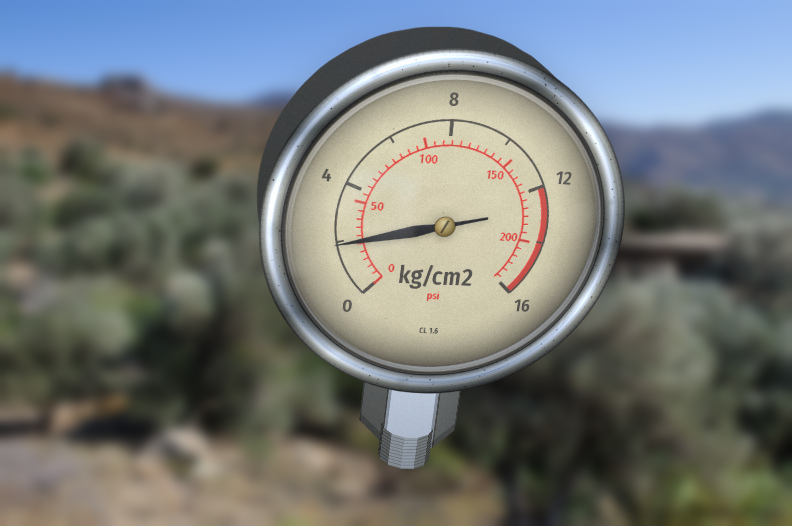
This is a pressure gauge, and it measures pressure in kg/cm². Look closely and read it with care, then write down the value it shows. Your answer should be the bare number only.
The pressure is 2
